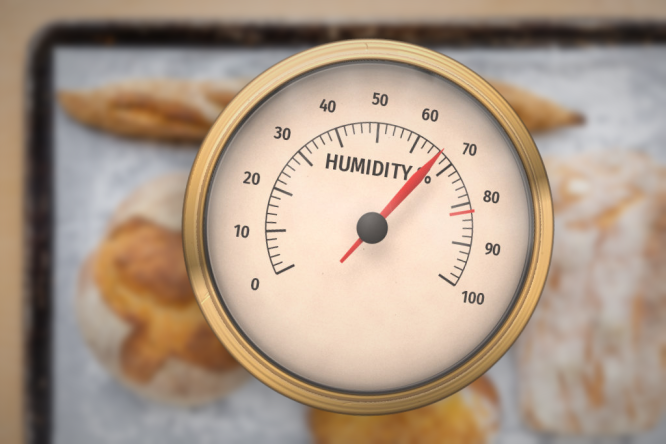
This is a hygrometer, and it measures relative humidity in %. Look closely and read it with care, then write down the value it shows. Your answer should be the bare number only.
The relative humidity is 66
